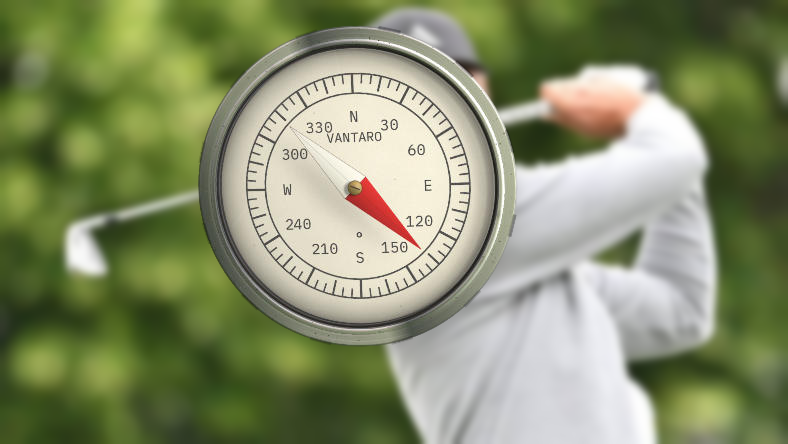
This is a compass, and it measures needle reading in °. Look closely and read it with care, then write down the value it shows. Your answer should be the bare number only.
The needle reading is 135
